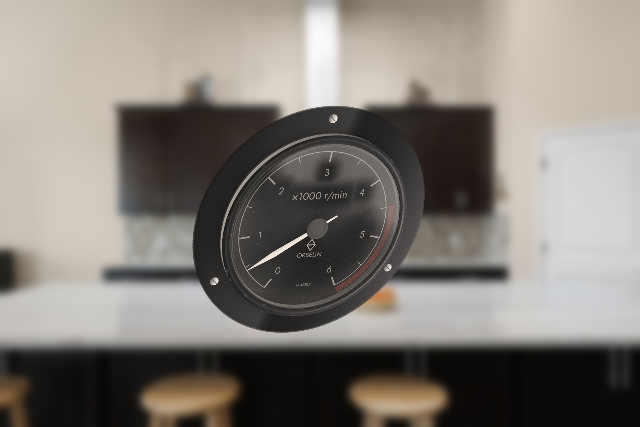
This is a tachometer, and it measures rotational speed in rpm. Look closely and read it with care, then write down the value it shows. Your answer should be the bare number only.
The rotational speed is 500
